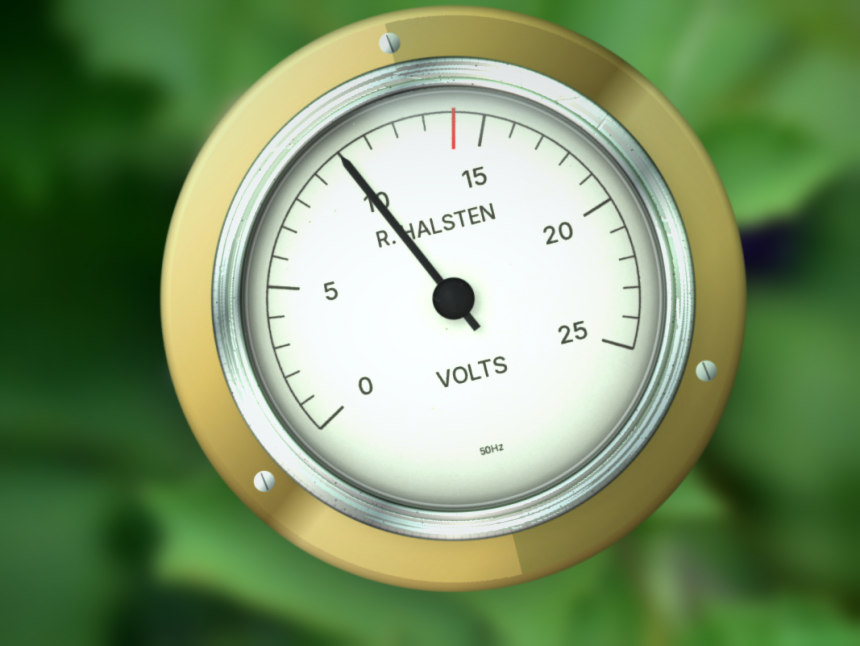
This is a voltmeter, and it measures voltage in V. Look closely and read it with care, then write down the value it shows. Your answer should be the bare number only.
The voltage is 10
